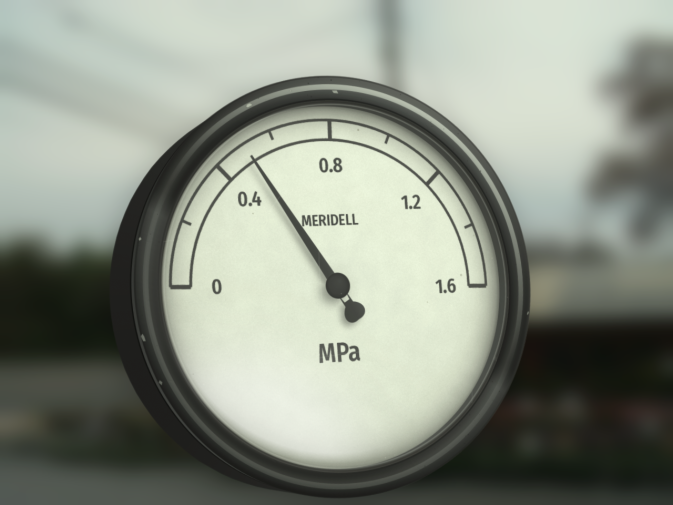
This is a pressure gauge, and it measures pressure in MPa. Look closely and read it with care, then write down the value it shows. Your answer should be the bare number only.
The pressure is 0.5
